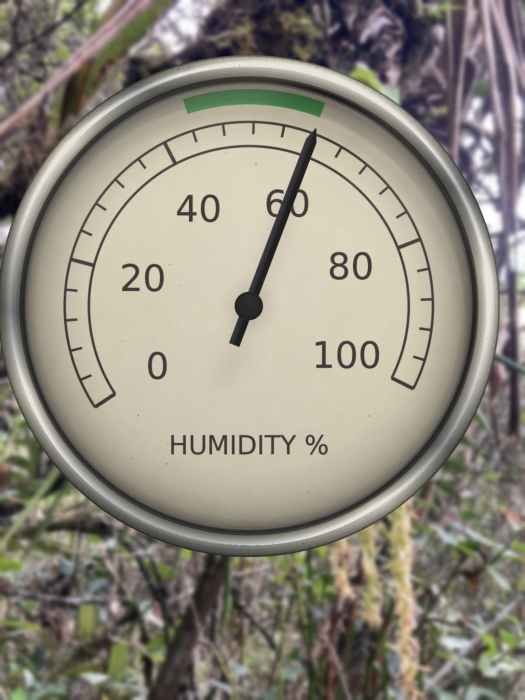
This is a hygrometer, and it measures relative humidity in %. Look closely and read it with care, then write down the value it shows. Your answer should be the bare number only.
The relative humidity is 60
